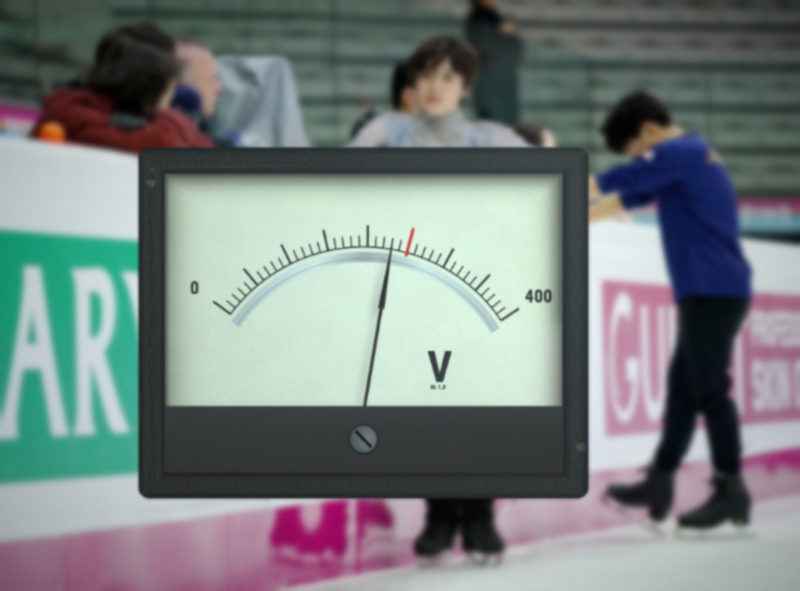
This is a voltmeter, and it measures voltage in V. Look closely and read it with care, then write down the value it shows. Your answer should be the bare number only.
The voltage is 230
